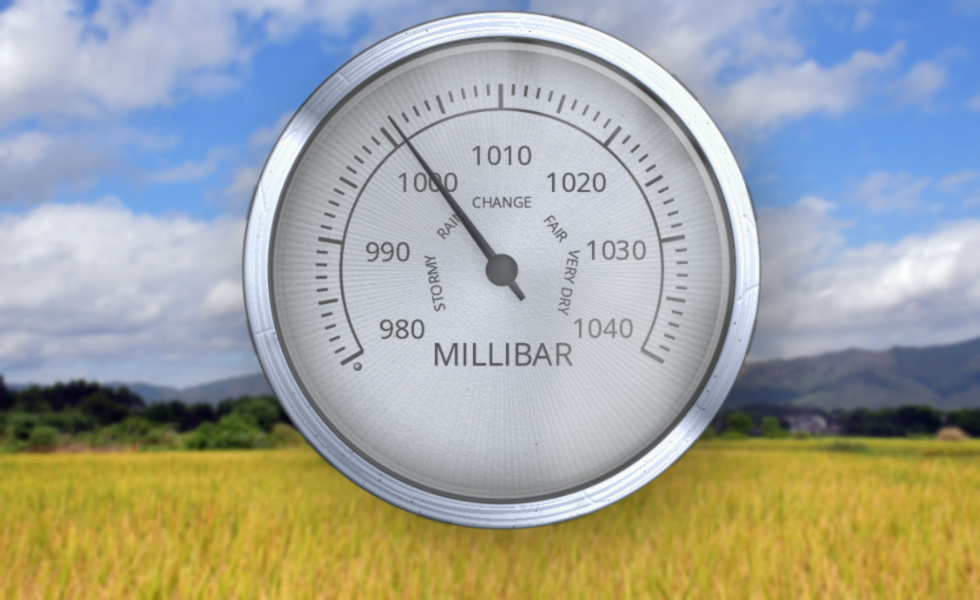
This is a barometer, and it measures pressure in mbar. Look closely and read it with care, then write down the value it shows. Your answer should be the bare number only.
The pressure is 1001
